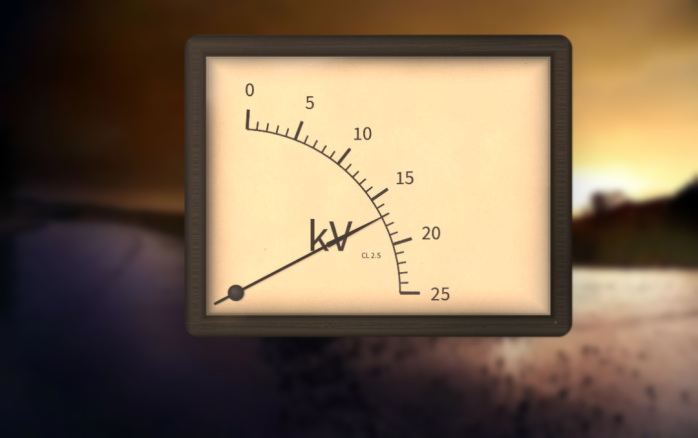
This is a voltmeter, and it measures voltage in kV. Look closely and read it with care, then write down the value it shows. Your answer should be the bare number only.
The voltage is 17
